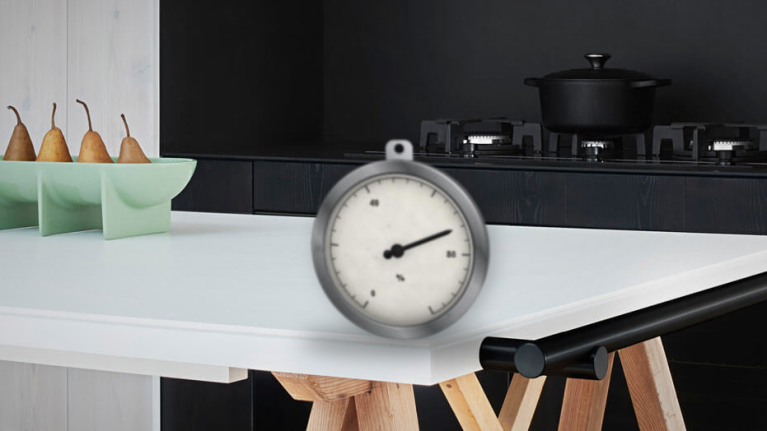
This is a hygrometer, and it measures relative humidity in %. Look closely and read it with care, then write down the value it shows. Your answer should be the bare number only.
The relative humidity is 72
